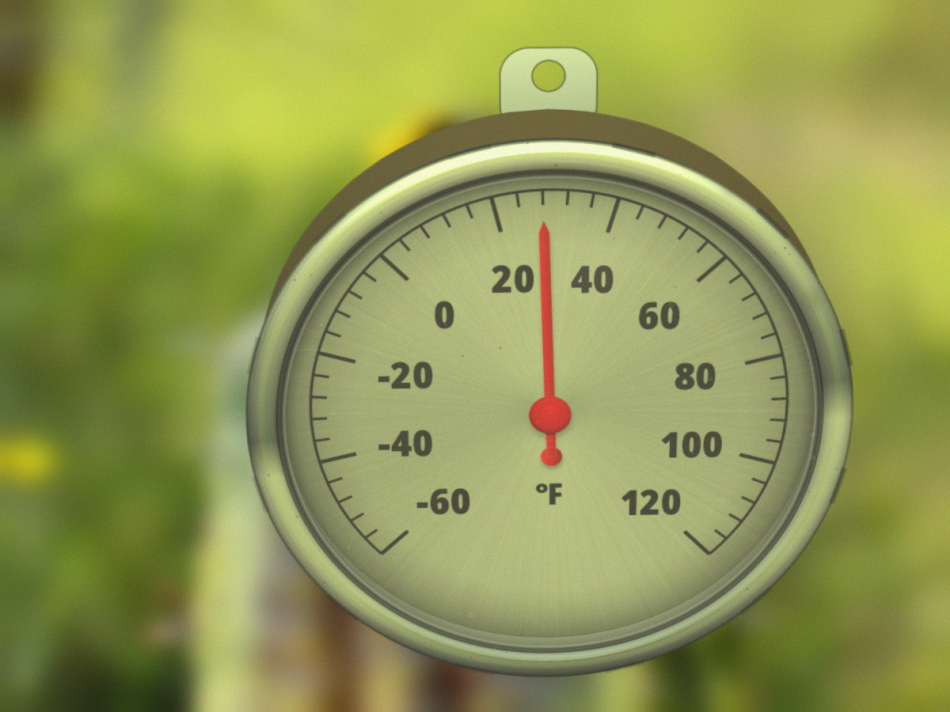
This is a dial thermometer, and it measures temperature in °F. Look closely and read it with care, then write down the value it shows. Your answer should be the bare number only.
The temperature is 28
